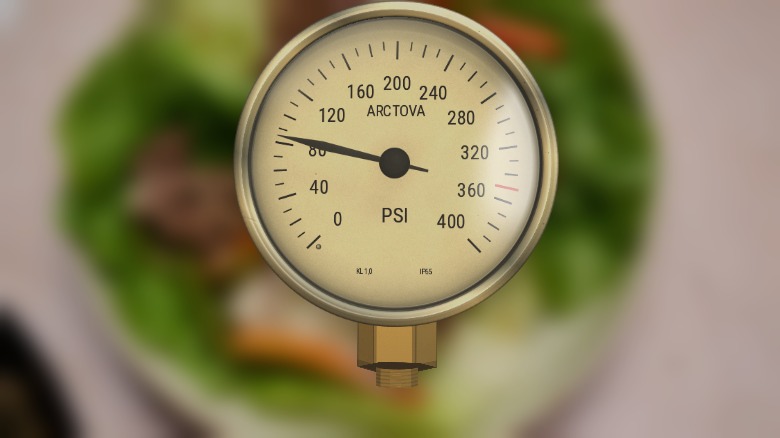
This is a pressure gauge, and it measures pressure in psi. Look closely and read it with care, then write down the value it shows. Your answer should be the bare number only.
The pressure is 85
